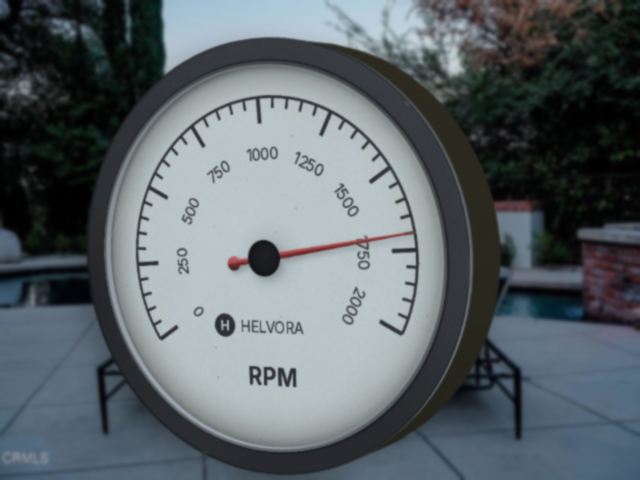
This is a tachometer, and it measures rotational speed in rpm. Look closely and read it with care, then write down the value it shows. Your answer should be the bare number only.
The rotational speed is 1700
